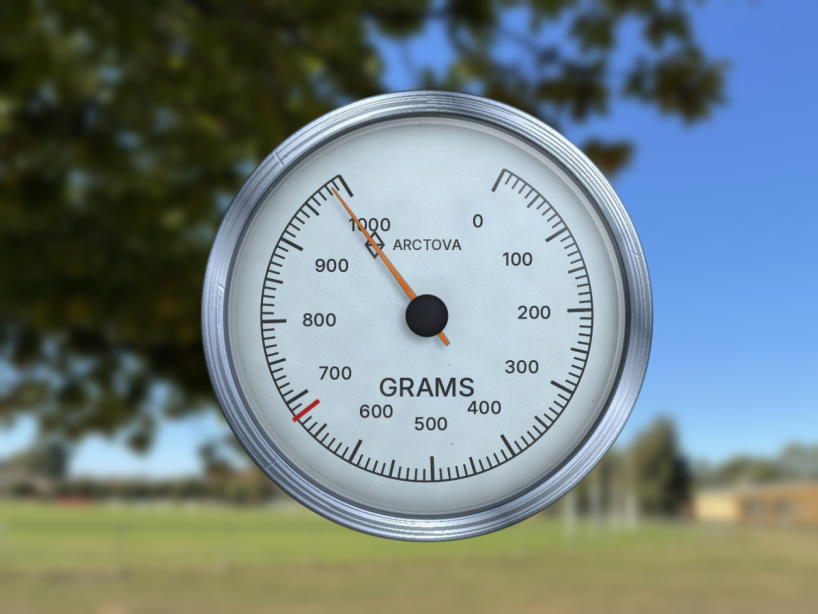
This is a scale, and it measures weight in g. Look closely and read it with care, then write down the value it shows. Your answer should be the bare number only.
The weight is 985
